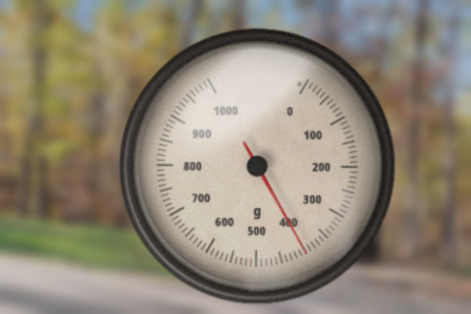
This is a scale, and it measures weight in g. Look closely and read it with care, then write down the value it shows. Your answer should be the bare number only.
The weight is 400
